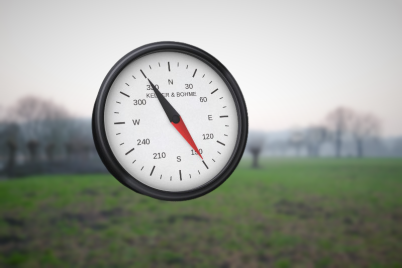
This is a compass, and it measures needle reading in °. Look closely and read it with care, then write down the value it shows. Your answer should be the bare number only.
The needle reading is 150
